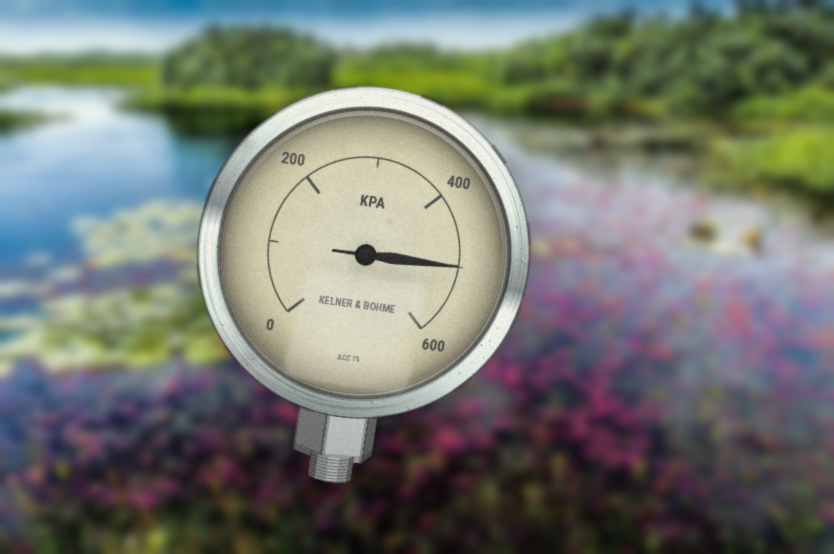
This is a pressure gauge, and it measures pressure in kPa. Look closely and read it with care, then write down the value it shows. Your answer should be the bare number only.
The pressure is 500
